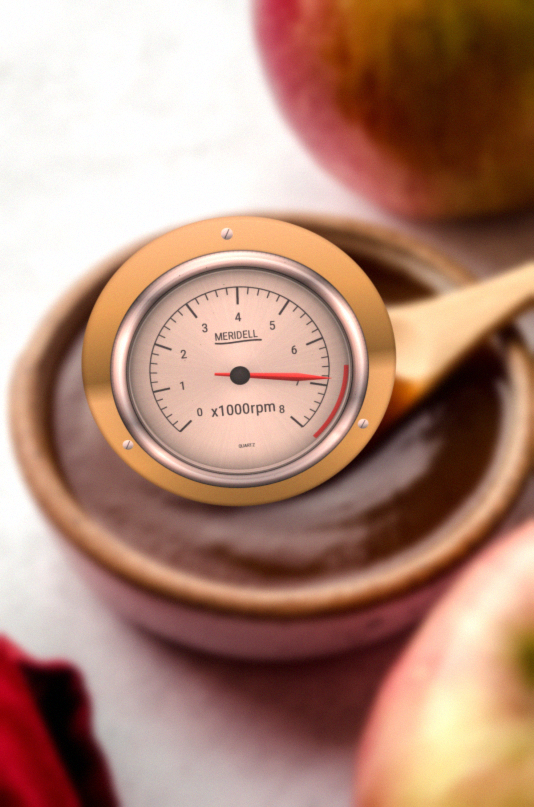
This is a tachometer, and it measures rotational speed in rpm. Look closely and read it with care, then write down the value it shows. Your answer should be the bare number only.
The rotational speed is 6800
